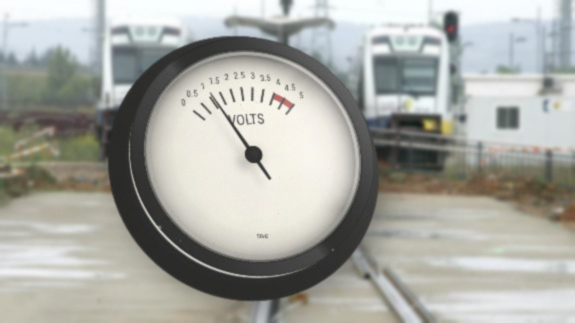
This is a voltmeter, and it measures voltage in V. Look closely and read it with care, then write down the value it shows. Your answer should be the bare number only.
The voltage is 1
